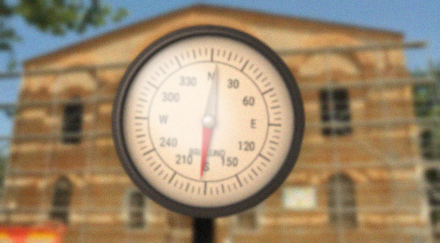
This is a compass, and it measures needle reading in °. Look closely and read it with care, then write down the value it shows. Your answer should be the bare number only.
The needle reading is 185
